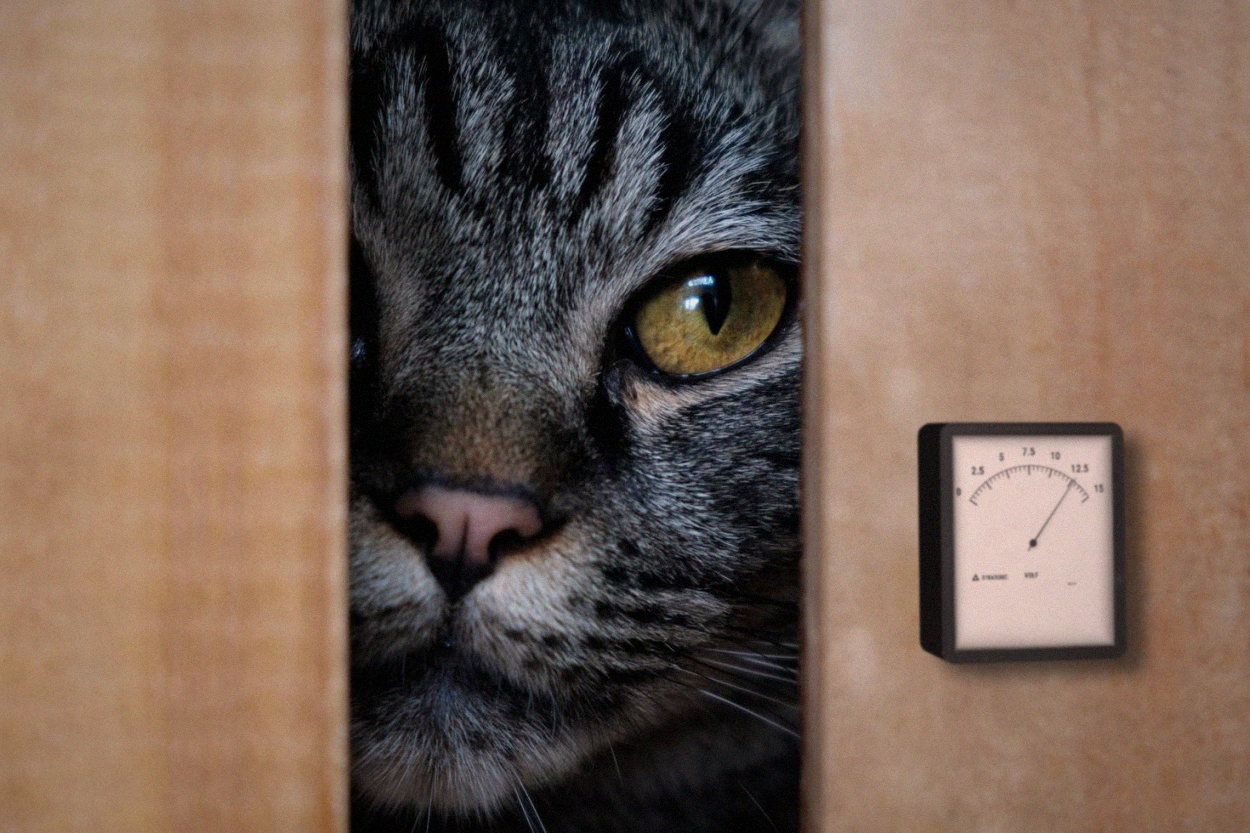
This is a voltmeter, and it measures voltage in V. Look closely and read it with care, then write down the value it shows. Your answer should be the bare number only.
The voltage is 12.5
